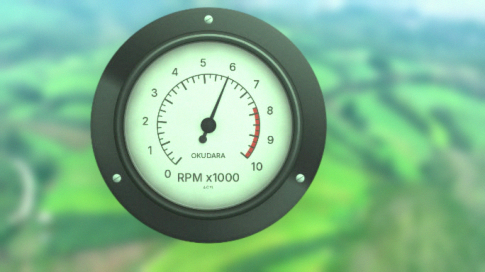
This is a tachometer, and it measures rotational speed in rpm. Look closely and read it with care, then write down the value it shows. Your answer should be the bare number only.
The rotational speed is 6000
